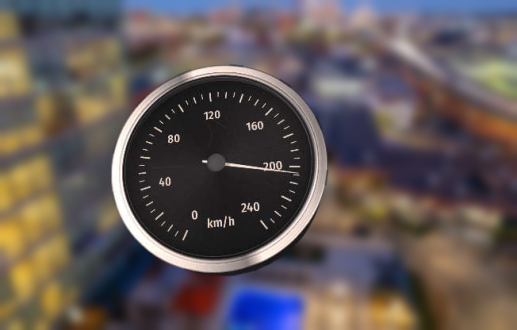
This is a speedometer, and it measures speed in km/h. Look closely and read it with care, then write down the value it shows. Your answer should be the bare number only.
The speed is 205
